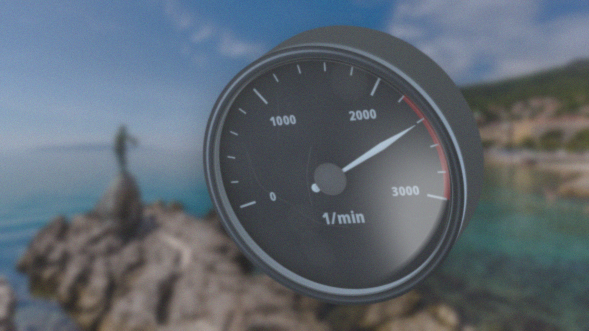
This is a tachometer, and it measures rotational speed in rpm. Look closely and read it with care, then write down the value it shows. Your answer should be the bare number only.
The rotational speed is 2400
